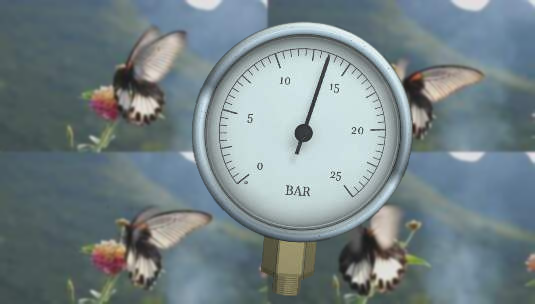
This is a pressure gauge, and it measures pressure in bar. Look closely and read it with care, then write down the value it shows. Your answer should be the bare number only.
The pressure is 13.5
